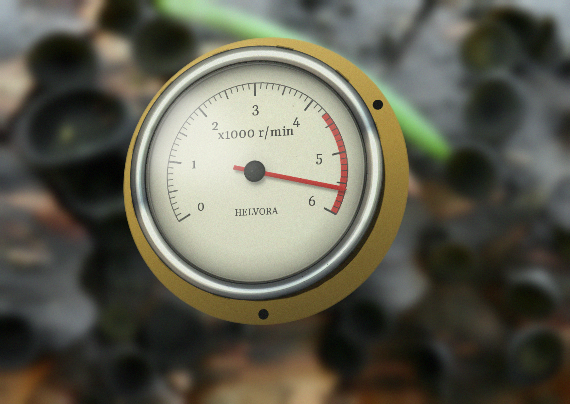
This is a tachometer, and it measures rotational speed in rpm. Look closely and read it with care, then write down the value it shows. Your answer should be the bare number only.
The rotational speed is 5600
